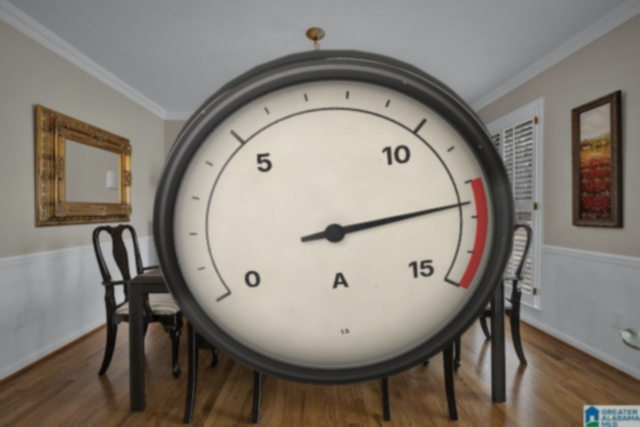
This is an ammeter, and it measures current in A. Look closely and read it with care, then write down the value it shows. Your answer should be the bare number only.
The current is 12.5
